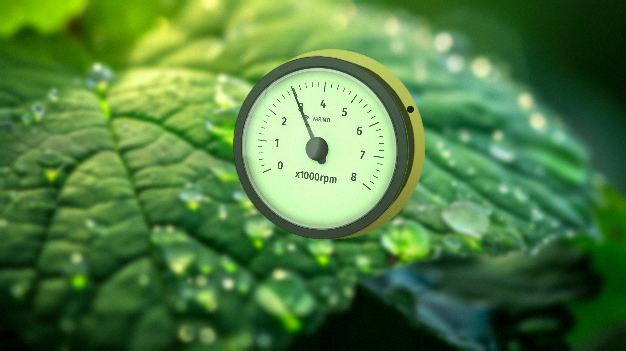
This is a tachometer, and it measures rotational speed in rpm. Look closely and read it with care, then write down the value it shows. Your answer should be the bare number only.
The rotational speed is 3000
